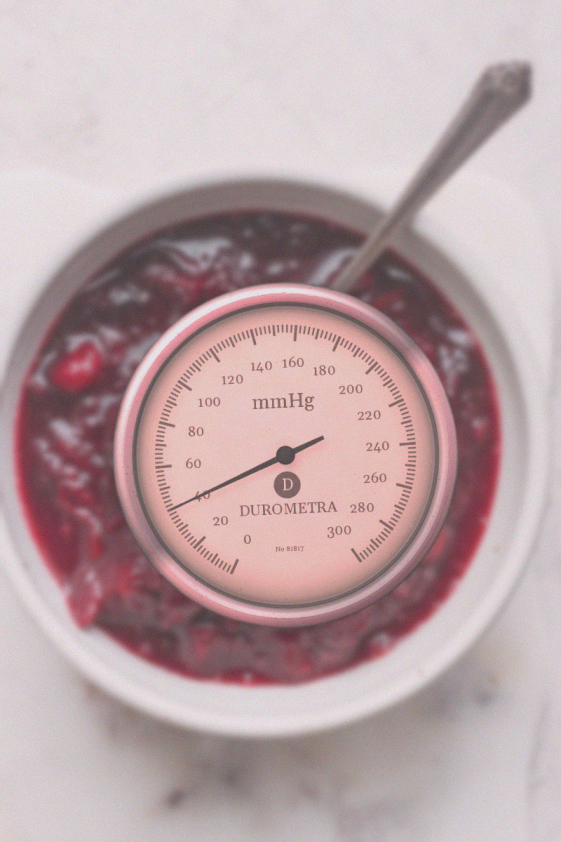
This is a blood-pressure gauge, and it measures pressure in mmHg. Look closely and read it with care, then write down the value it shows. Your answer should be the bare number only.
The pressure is 40
